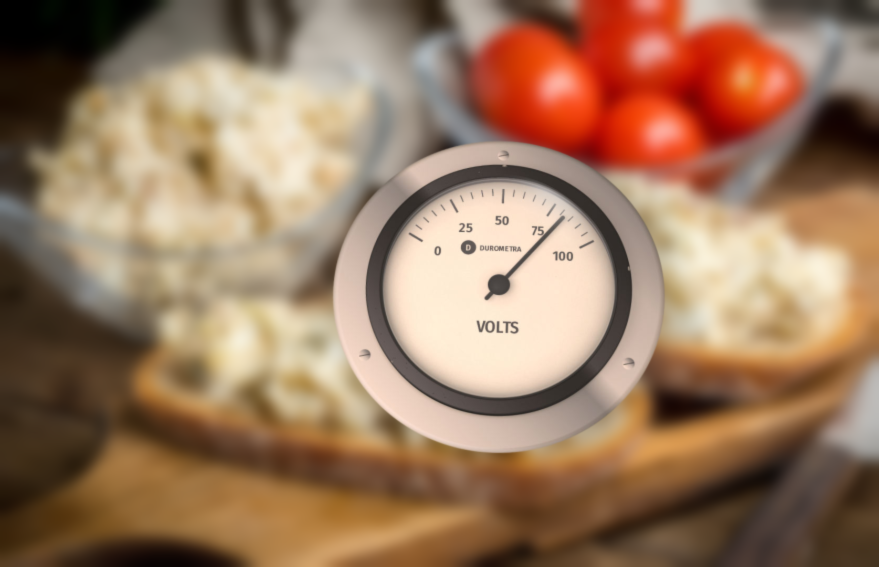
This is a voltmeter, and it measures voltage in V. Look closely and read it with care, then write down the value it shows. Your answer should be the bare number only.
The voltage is 82.5
